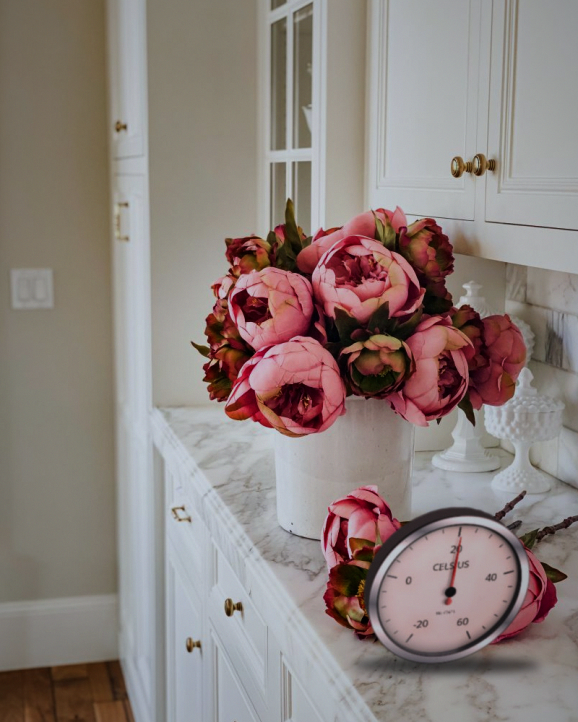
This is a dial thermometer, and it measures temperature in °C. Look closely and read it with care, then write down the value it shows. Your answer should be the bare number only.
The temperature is 20
